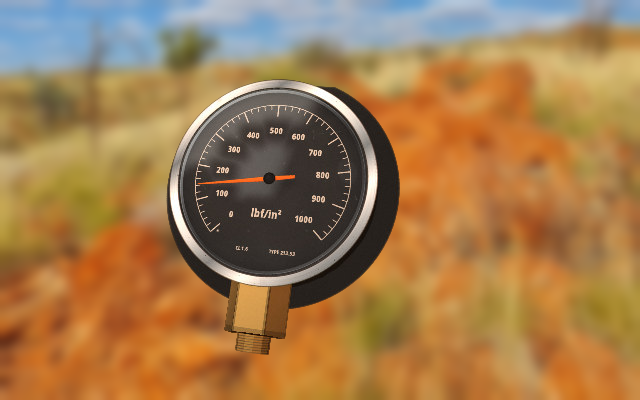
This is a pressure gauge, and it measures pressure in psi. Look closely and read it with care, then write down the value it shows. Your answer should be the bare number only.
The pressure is 140
